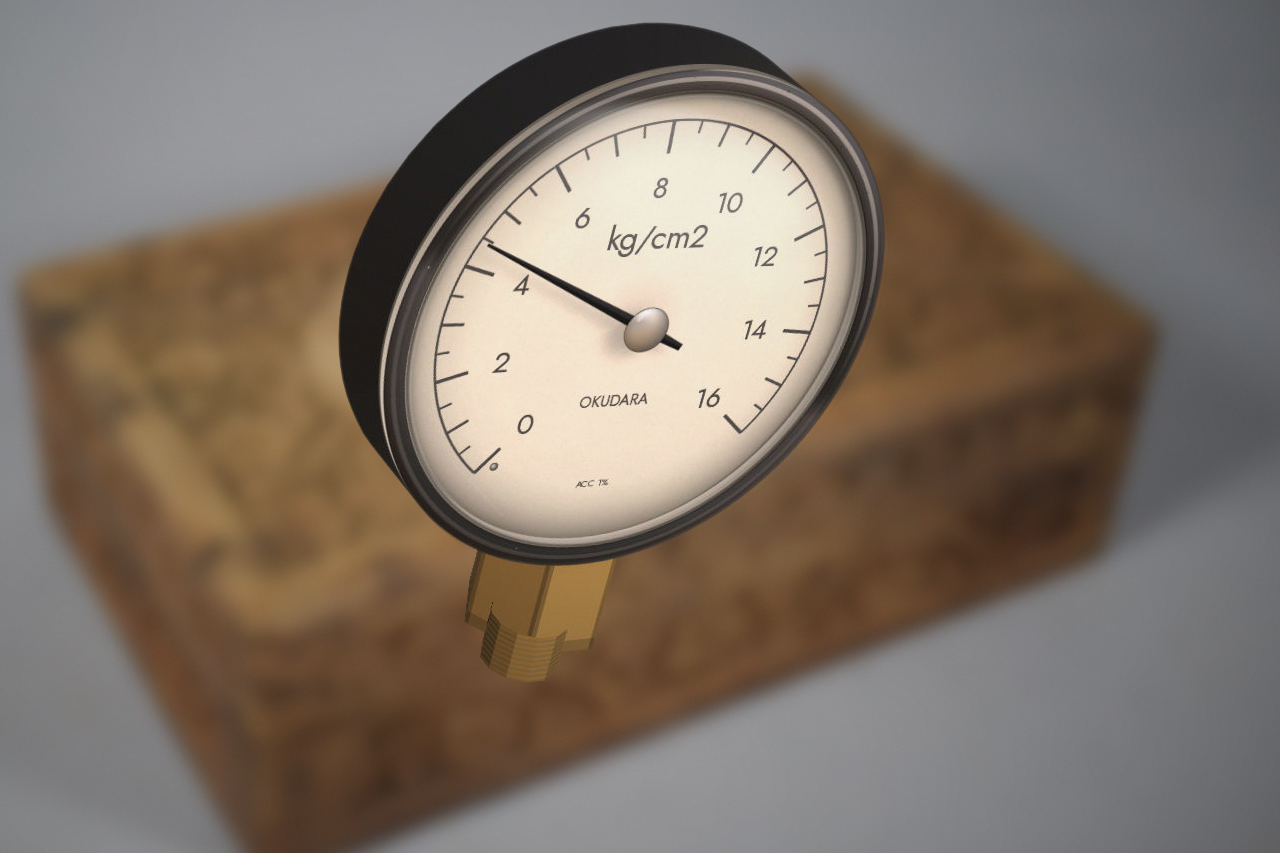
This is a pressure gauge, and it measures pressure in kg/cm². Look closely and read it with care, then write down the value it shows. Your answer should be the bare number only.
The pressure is 4.5
